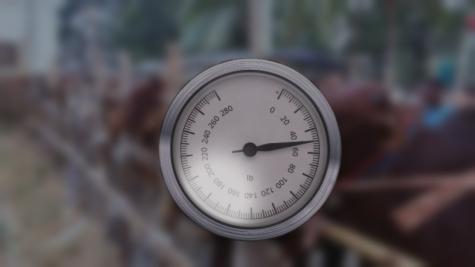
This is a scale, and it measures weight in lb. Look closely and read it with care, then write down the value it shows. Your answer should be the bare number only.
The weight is 50
